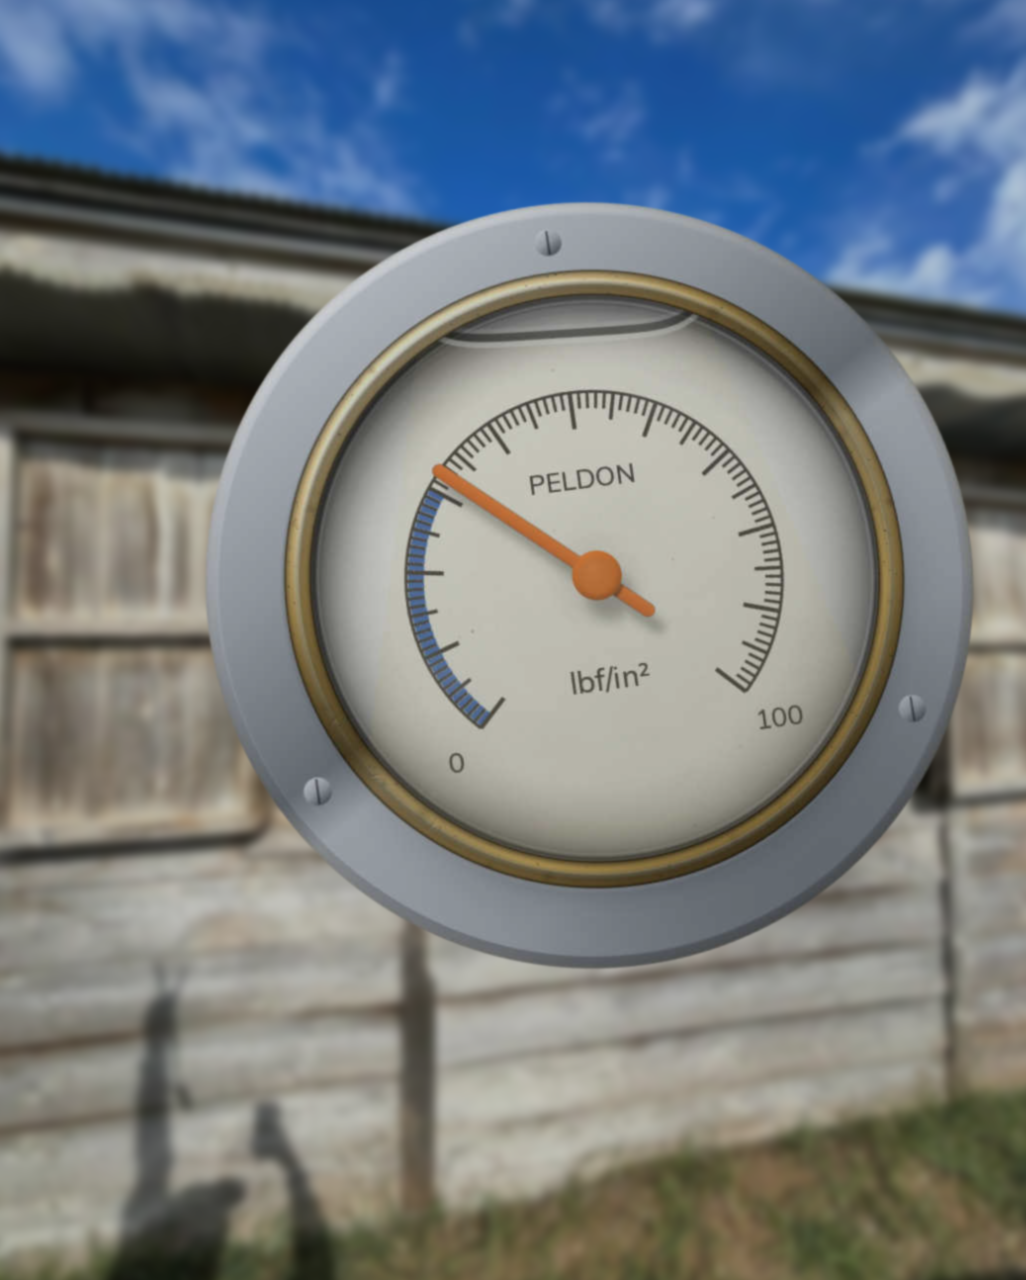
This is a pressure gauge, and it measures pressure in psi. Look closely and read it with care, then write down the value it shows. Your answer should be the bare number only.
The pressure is 32
